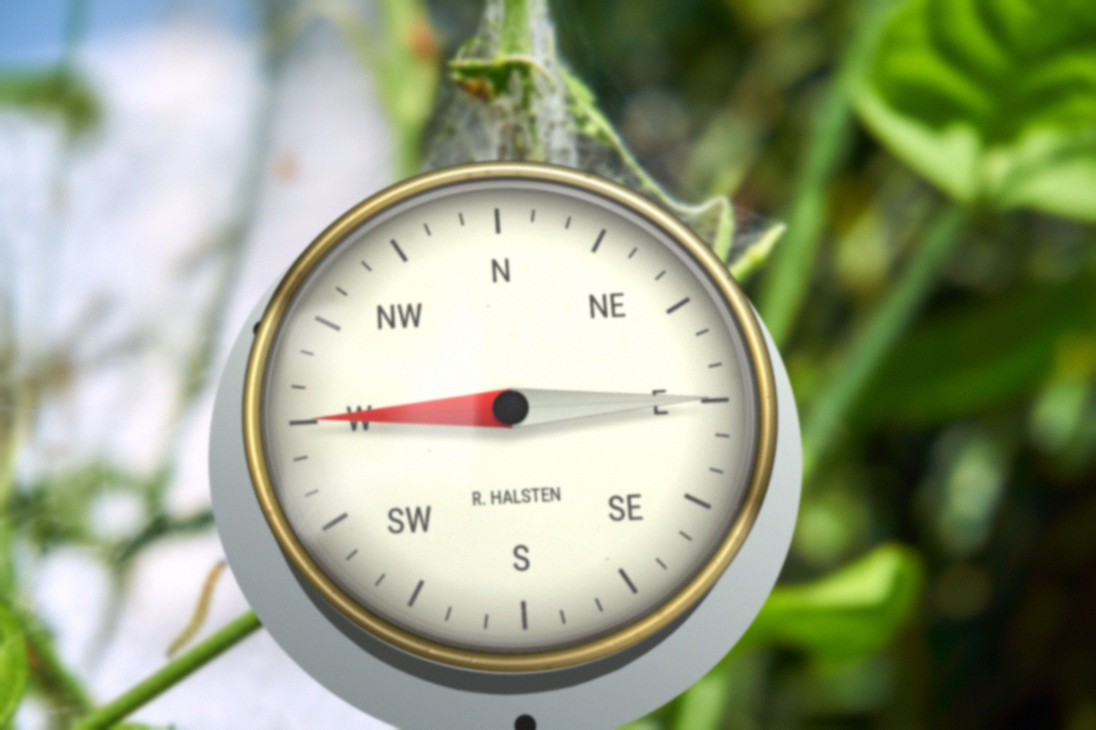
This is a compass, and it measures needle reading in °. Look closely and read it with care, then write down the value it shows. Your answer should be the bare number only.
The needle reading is 270
